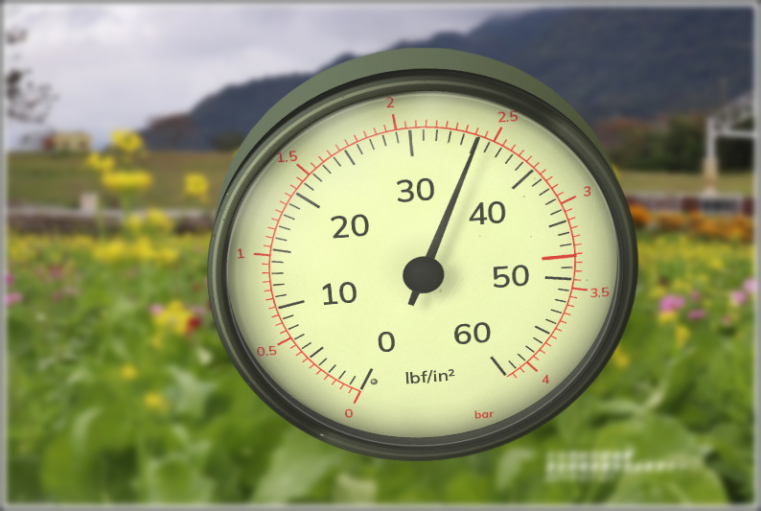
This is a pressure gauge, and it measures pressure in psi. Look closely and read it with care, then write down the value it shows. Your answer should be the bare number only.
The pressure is 35
